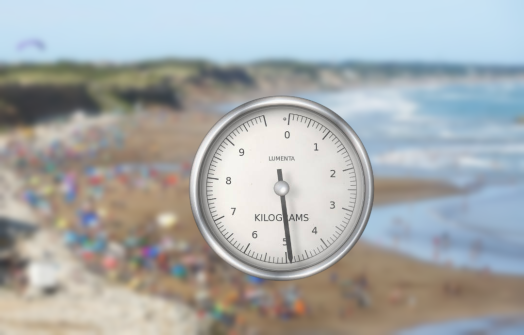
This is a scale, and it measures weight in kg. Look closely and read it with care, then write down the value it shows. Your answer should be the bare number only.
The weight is 4.9
